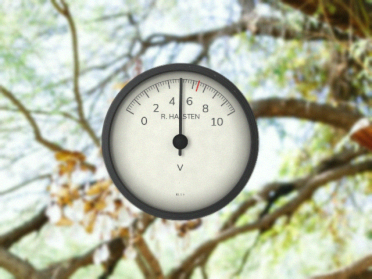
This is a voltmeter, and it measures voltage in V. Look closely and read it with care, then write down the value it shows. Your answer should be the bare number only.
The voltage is 5
